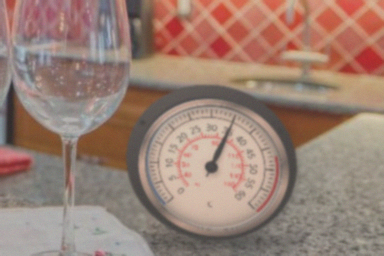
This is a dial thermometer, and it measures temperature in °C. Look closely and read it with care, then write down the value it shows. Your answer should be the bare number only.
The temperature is 35
